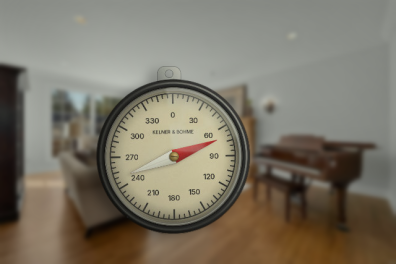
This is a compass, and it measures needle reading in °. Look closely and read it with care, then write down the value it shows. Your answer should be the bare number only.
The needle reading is 70
